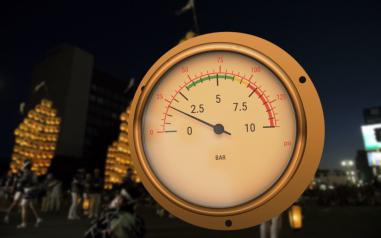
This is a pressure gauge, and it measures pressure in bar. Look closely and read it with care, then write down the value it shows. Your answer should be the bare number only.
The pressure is 1.5
